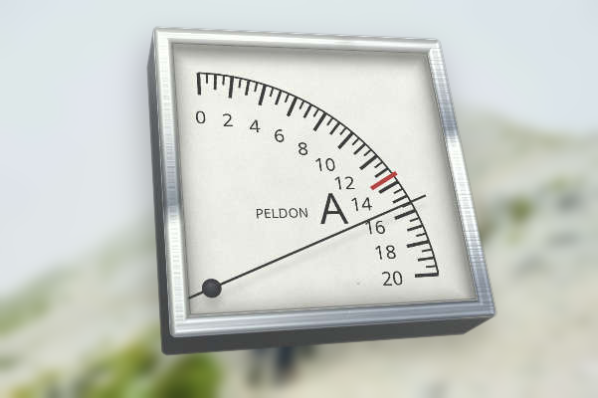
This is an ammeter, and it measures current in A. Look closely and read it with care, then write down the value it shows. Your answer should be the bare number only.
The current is 15.5
